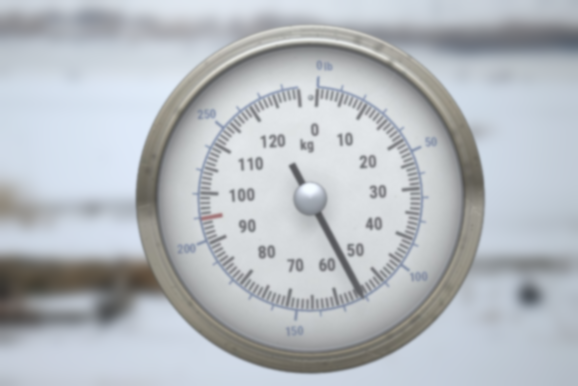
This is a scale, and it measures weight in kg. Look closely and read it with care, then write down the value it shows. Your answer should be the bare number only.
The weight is 55
